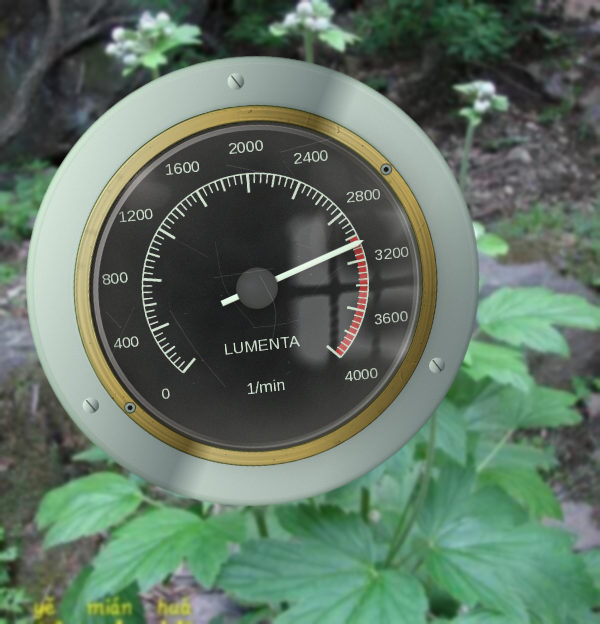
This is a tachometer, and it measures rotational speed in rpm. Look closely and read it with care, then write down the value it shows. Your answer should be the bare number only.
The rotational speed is 3050
